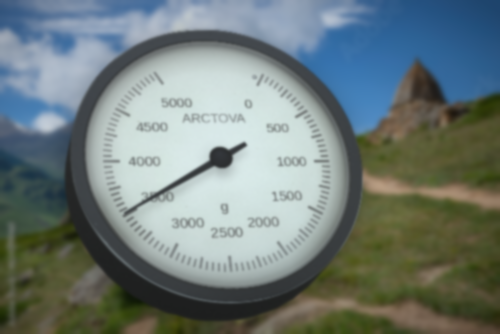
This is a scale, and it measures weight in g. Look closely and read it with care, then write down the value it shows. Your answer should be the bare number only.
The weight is 3500
